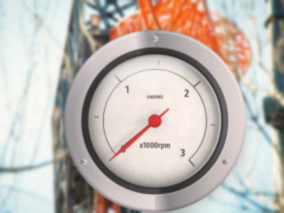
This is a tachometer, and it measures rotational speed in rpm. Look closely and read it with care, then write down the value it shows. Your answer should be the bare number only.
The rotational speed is 0
